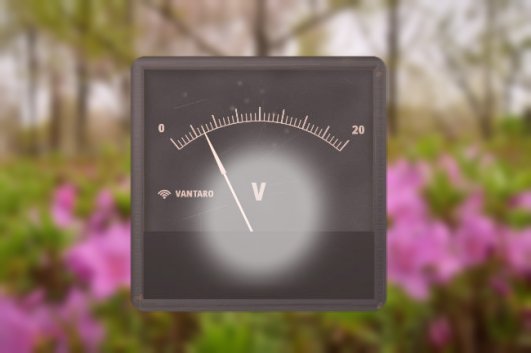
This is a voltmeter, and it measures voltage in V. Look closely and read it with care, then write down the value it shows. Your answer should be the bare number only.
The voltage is 3.5
